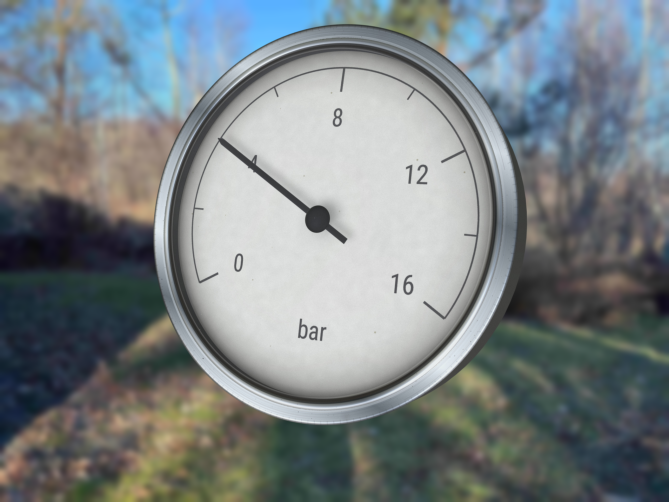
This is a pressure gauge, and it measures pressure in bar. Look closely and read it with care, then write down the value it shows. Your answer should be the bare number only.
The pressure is 4
